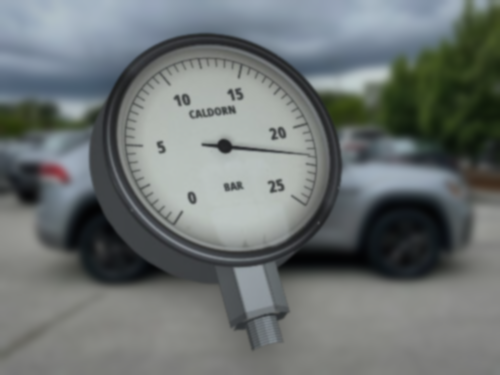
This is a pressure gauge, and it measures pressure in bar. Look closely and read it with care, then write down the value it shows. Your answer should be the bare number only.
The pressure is 22
